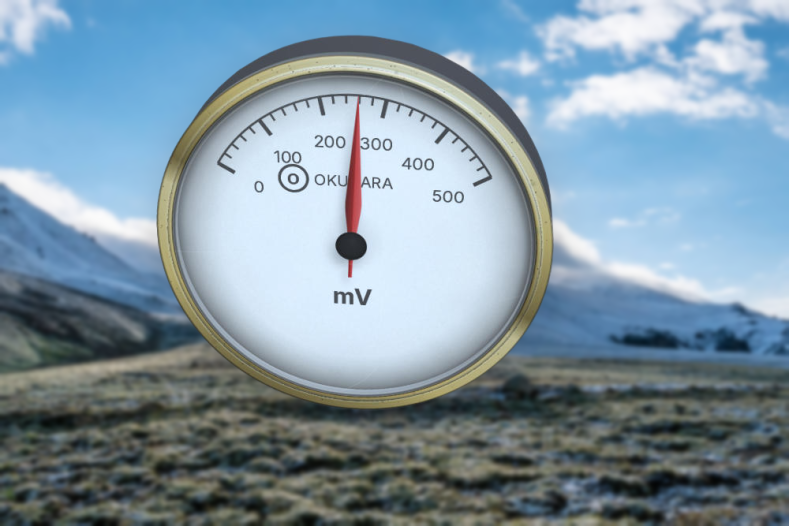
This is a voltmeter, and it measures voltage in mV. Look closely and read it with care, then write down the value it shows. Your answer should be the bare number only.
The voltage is 260
